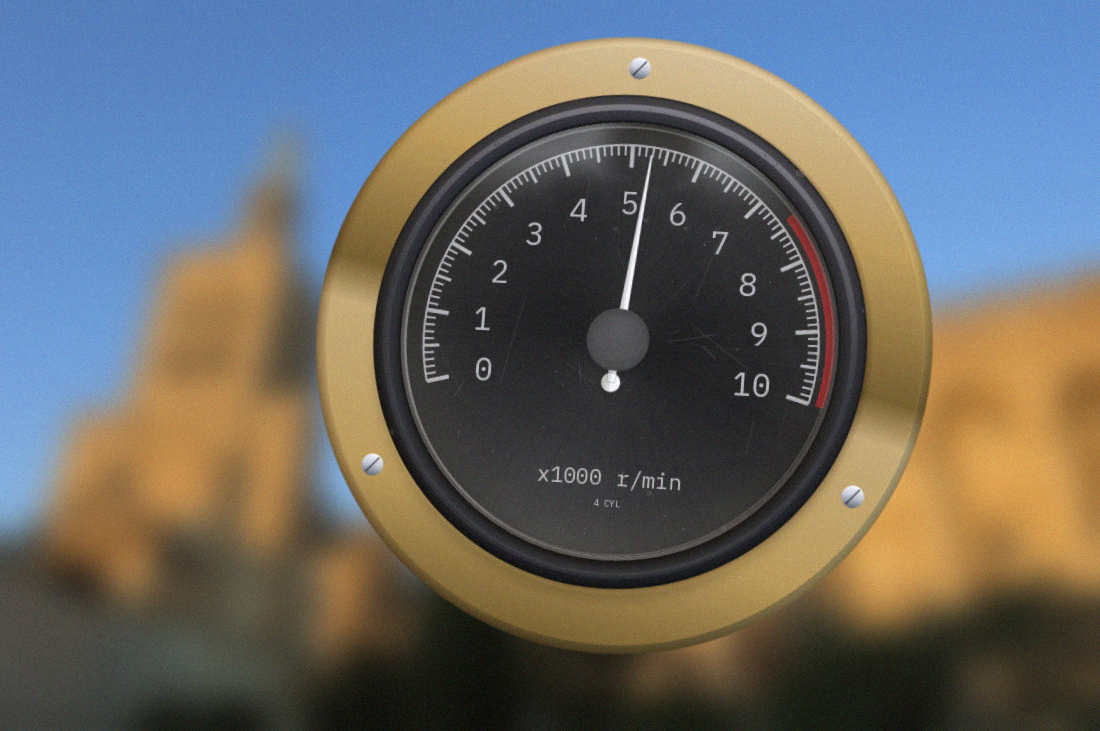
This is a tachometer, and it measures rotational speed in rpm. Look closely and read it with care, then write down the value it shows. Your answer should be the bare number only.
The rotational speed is 5300
